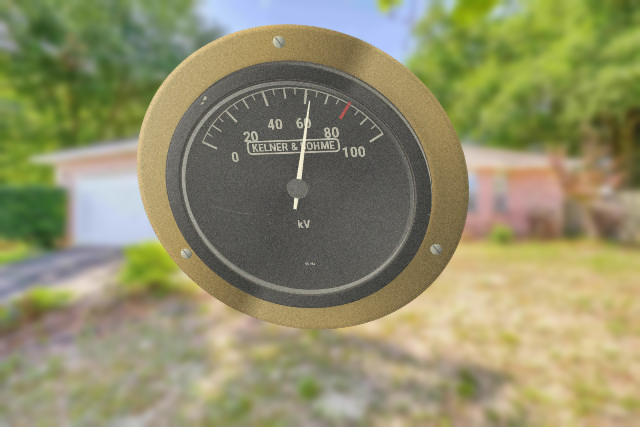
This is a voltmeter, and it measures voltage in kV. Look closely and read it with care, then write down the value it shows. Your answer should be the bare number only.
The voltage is 62.5
